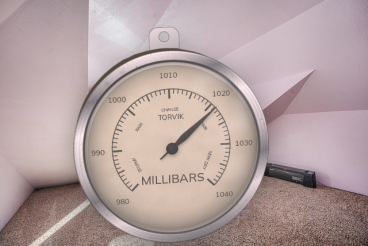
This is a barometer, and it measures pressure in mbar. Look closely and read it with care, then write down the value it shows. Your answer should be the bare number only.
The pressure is 1021
